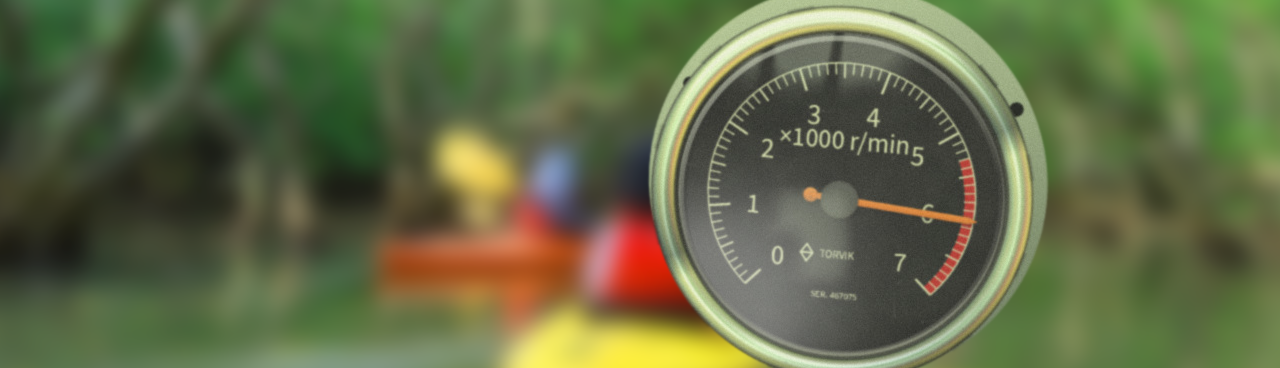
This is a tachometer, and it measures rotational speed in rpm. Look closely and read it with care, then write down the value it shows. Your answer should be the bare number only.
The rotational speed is 6000
